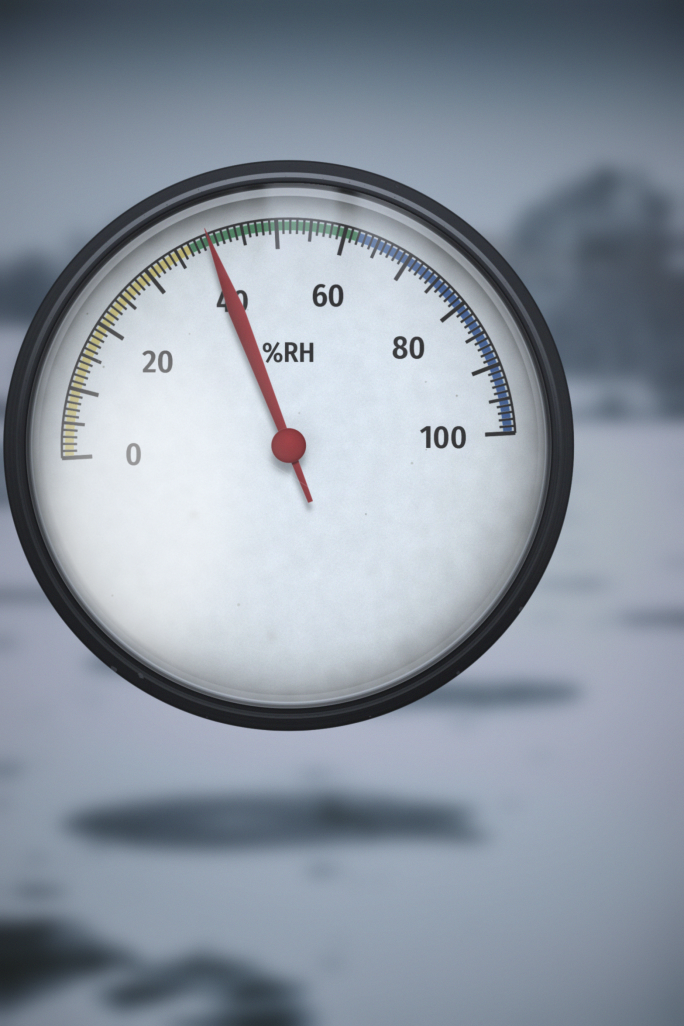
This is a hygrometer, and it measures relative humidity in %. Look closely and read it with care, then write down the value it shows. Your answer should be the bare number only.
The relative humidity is 40
